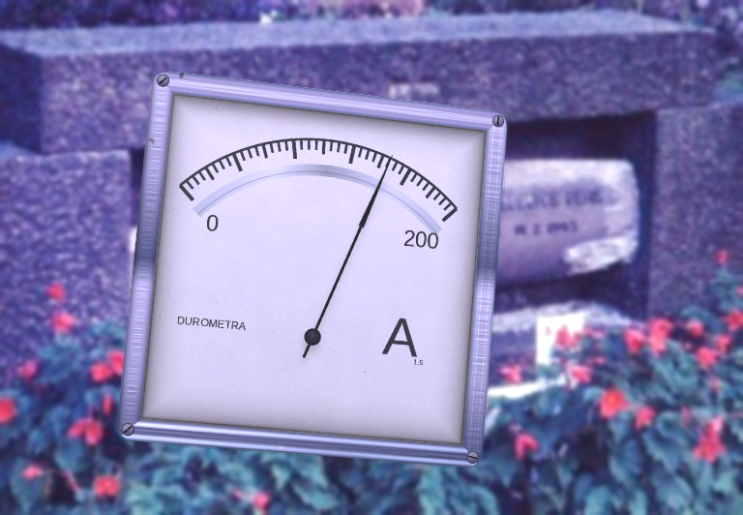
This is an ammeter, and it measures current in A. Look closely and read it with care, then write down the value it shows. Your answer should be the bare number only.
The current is 145
